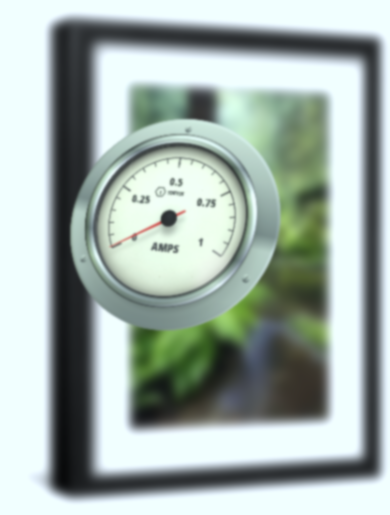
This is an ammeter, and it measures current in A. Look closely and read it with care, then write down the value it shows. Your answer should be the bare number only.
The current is 0
